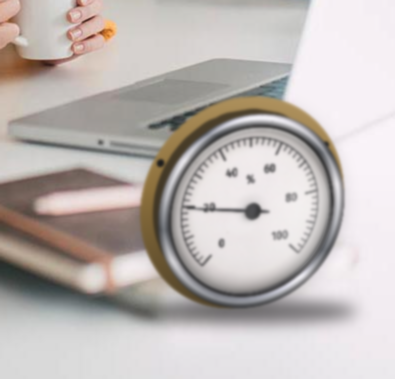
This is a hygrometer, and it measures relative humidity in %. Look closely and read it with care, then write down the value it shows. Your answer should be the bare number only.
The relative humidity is 20
